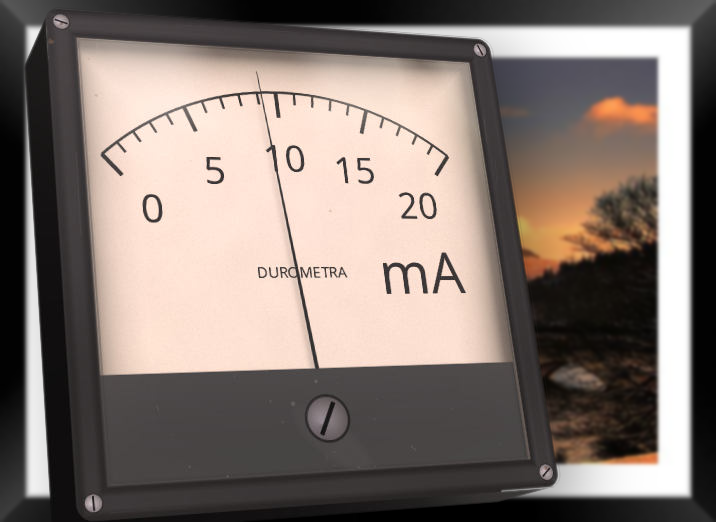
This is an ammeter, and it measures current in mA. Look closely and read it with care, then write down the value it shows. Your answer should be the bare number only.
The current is 9
